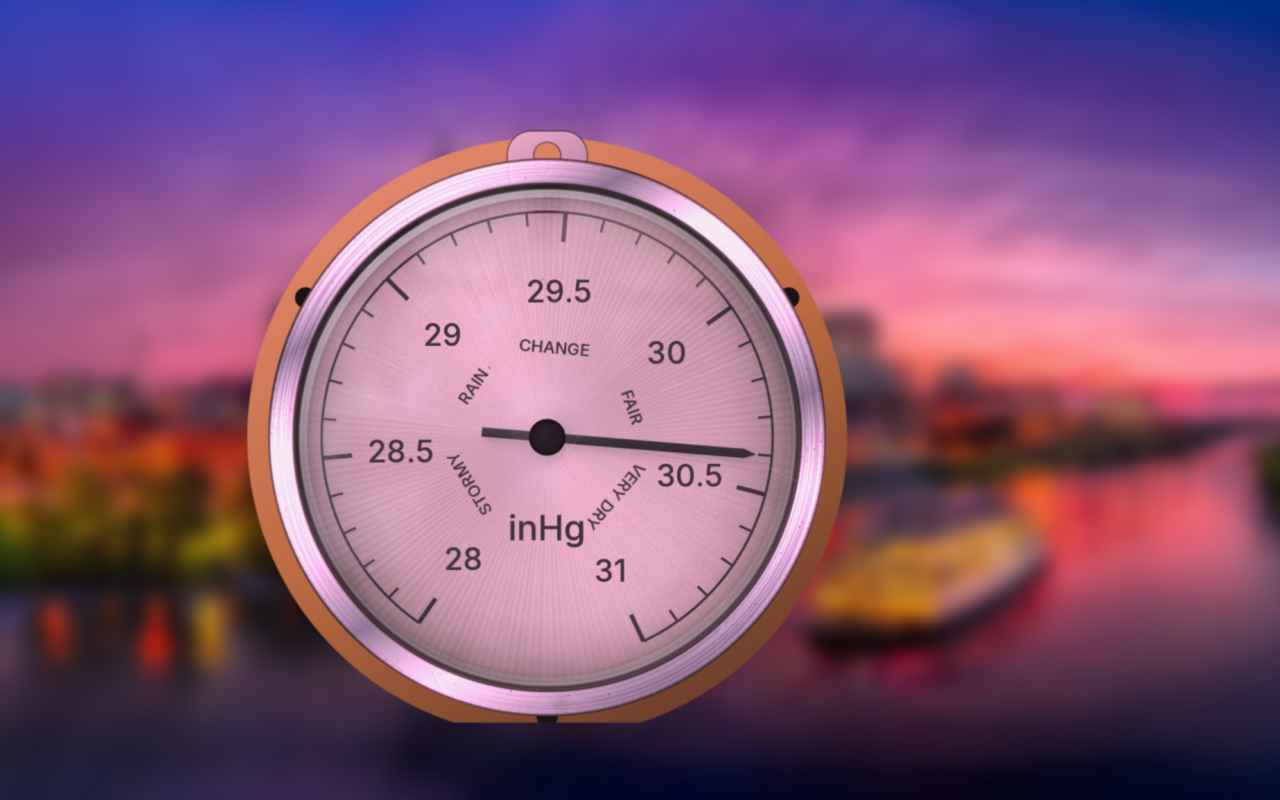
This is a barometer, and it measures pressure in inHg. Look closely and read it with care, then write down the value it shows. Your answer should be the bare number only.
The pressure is 30.4
